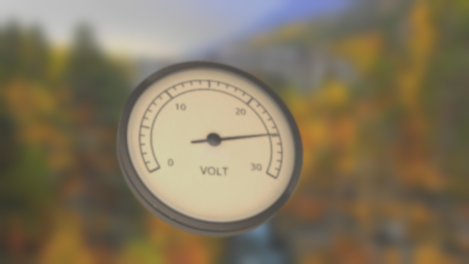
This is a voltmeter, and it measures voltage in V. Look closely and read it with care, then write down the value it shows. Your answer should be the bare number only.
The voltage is 25
